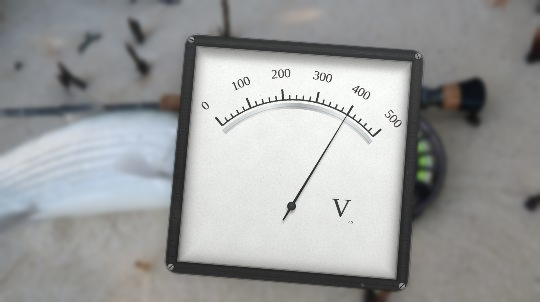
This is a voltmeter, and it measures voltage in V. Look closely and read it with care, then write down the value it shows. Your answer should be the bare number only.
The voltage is 400
